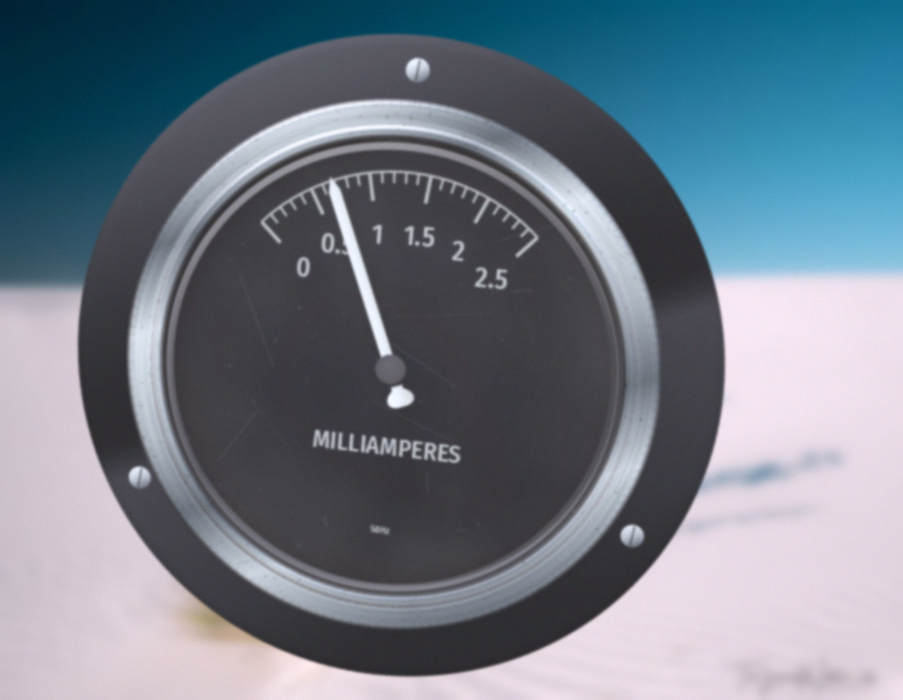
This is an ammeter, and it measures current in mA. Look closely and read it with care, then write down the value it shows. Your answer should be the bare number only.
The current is 0.7
